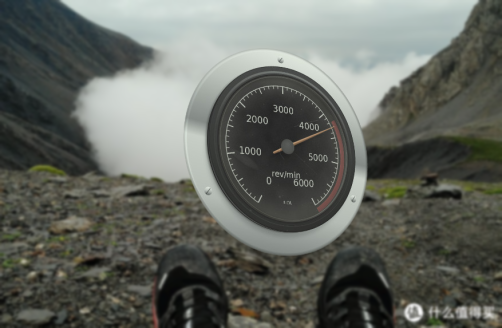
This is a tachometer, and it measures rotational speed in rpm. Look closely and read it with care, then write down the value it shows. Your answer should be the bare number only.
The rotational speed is 4300
